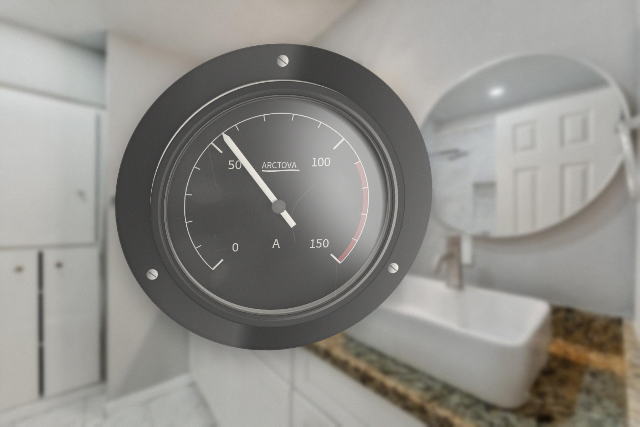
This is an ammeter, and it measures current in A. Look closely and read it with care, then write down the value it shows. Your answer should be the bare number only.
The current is 55
